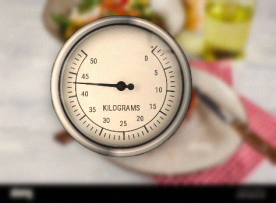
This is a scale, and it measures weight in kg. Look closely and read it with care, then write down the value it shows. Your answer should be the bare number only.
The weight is 43
